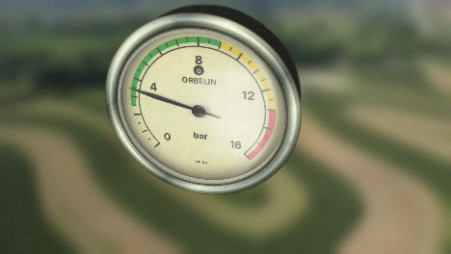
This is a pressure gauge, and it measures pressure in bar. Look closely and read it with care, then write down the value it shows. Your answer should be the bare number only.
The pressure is 3.5
